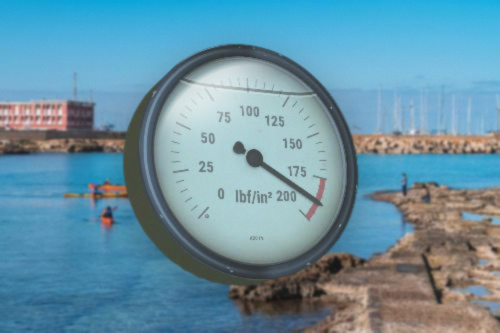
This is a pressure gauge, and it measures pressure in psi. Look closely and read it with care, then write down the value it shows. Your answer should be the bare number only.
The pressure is 190
